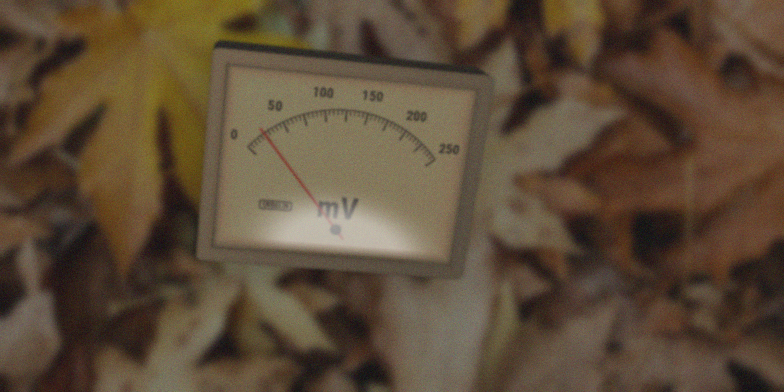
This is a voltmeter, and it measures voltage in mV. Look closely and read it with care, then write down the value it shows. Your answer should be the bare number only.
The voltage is 25
